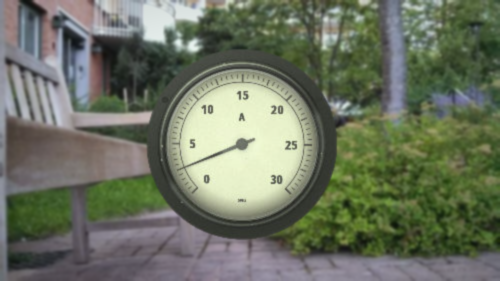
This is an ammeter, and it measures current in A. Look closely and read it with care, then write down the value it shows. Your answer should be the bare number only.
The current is 2.5
